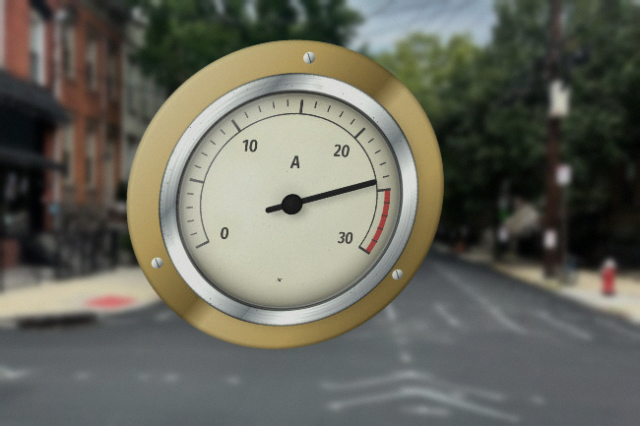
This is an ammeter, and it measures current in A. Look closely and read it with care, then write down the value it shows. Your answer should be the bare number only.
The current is 24
